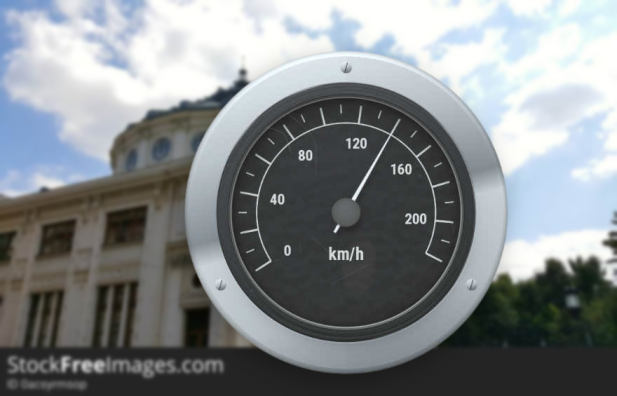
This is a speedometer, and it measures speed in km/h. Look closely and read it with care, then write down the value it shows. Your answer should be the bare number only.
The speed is 140
